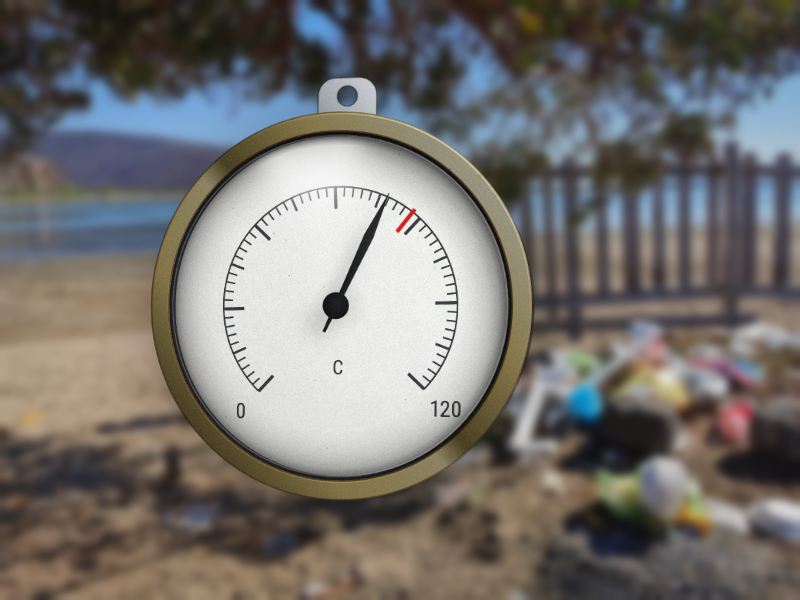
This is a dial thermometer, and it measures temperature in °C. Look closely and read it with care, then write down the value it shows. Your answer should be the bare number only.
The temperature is 72
